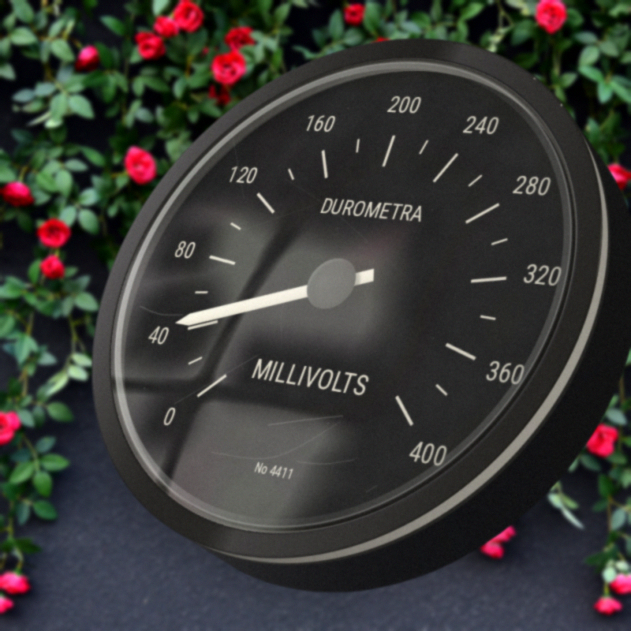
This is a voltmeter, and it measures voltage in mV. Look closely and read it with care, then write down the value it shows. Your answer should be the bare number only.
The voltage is 40
